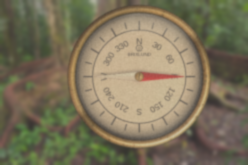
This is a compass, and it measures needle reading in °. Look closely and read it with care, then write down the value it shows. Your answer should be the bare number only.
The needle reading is 90
